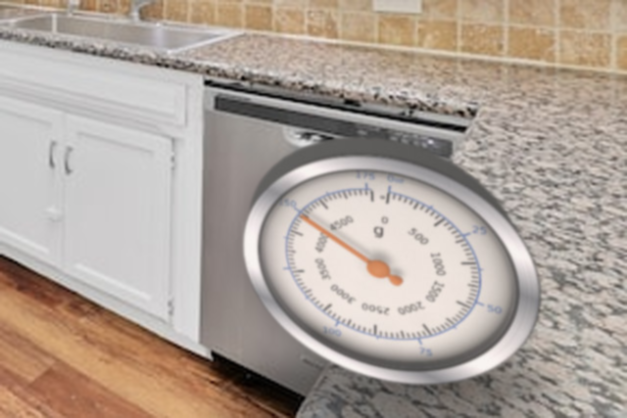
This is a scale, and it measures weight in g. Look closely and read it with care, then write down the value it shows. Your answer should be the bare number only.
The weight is 4250
